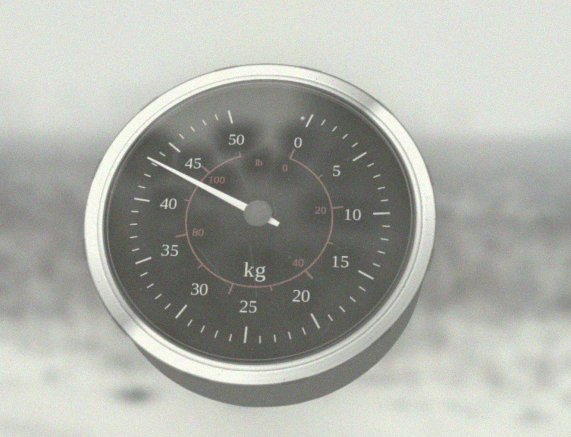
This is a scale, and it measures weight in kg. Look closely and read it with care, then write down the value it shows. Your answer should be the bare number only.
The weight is 43
